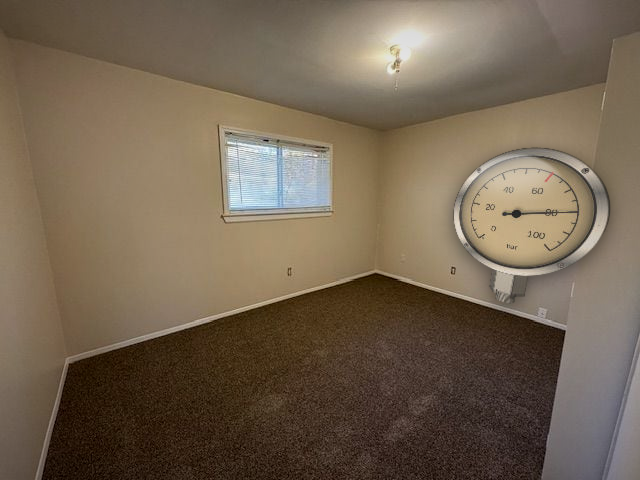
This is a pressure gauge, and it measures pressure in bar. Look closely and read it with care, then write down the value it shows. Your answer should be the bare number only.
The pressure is 80
